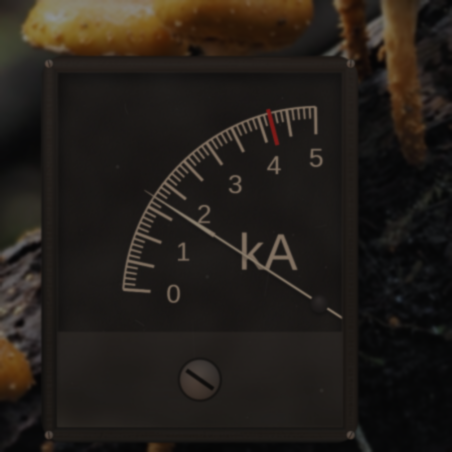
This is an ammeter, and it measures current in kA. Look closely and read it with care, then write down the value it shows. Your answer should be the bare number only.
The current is 1.7
